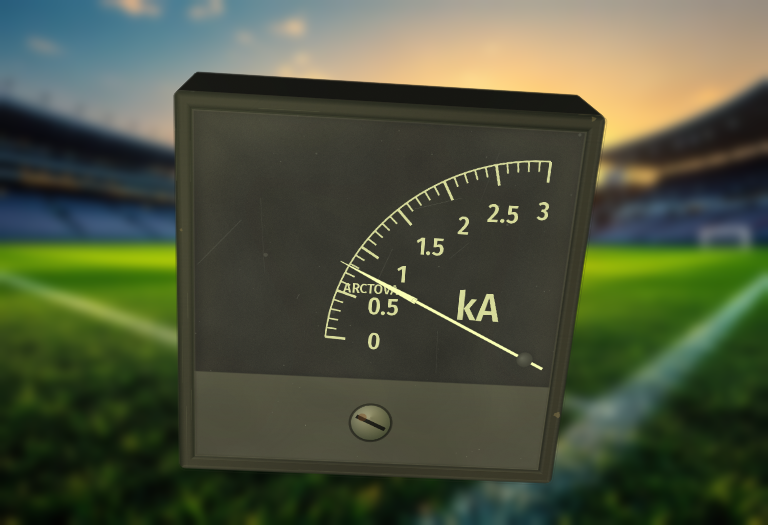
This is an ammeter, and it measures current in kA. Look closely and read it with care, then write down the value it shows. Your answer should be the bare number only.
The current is 0.8
